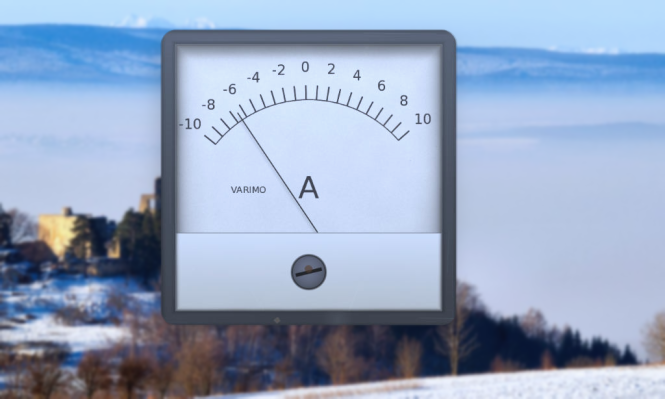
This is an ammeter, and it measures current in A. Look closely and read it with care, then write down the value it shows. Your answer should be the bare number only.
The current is -6.5
